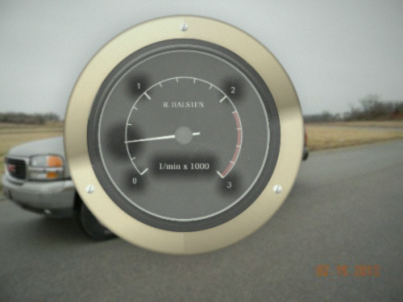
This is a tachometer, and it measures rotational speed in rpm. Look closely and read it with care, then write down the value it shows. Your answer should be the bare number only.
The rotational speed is 400
